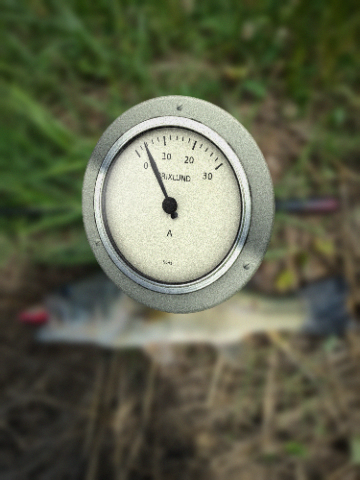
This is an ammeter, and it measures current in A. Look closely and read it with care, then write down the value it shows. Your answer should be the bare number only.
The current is 4
